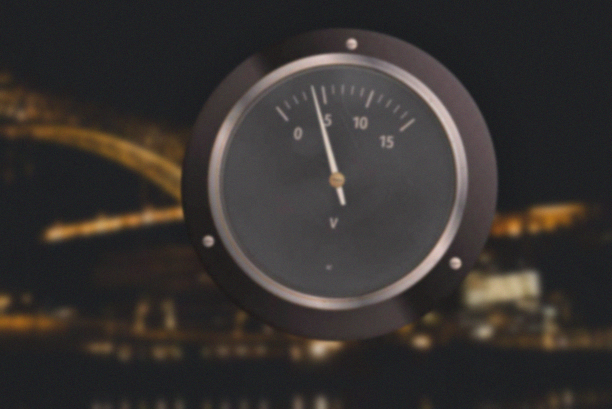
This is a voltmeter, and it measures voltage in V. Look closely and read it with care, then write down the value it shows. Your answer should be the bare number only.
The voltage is 4
